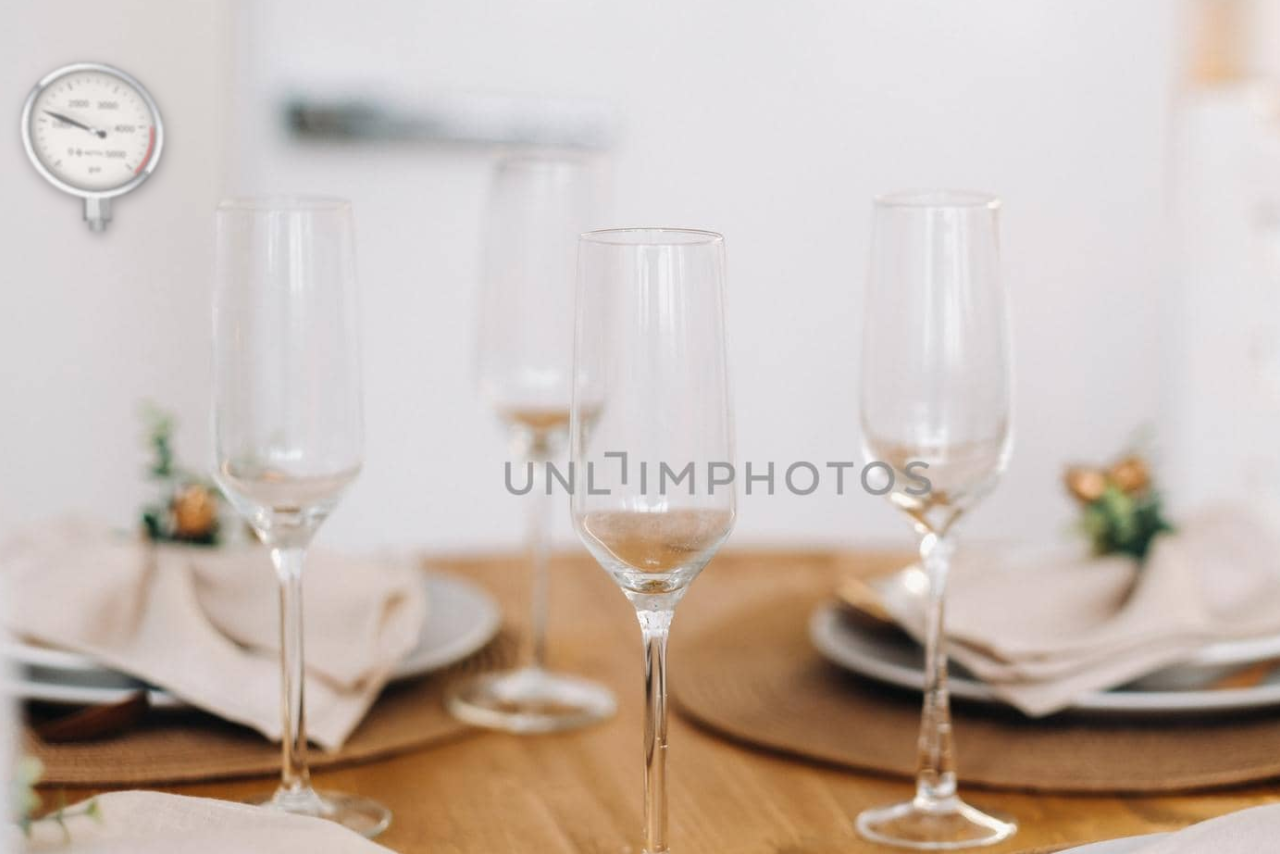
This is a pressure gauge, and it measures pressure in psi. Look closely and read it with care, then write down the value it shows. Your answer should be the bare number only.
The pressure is 1200
